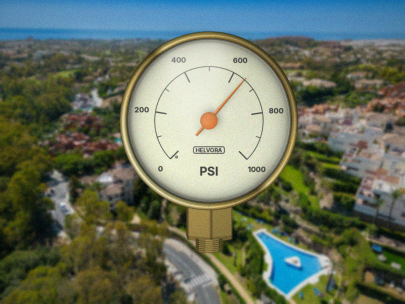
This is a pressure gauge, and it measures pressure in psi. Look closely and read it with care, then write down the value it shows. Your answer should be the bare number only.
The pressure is 650
